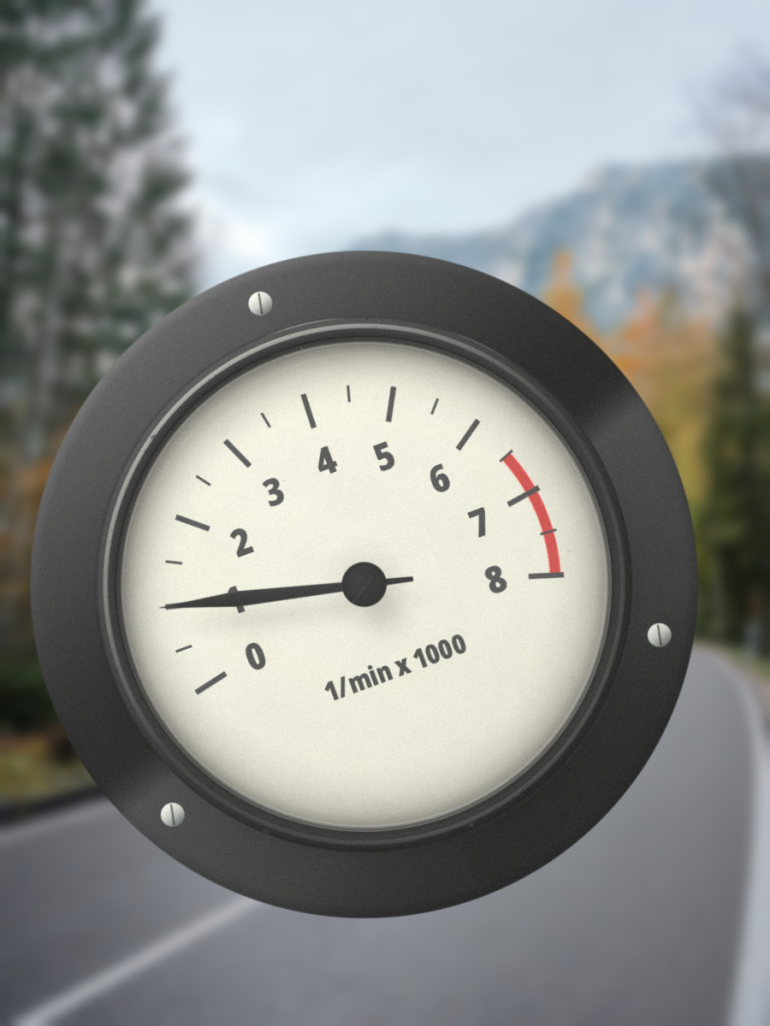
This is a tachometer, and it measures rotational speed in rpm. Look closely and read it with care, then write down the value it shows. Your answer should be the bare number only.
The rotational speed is 1000
